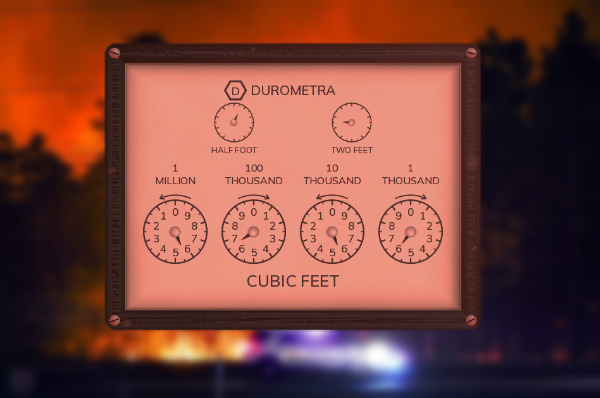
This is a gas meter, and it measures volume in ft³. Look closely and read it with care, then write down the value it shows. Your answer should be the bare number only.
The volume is 565600
